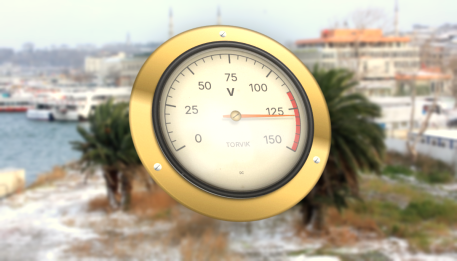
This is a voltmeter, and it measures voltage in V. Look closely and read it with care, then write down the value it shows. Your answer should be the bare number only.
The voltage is 130
